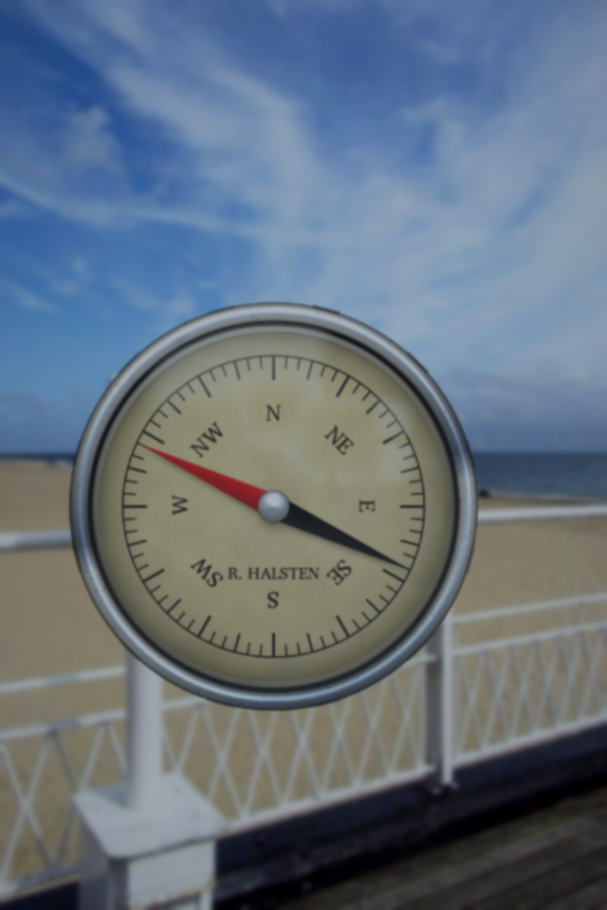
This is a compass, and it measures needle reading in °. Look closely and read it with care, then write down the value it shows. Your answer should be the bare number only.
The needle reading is 295
